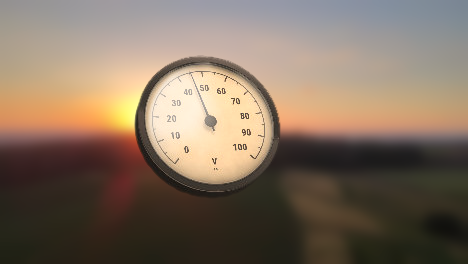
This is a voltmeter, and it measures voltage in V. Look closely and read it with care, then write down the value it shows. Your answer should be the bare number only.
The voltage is 45
